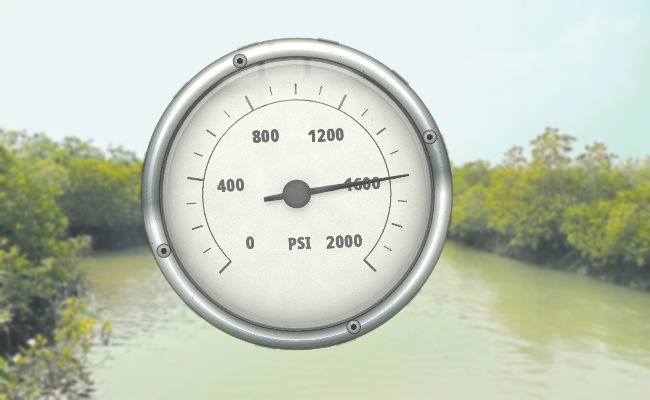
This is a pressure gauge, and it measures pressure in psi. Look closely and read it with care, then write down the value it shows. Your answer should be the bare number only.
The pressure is 1600
